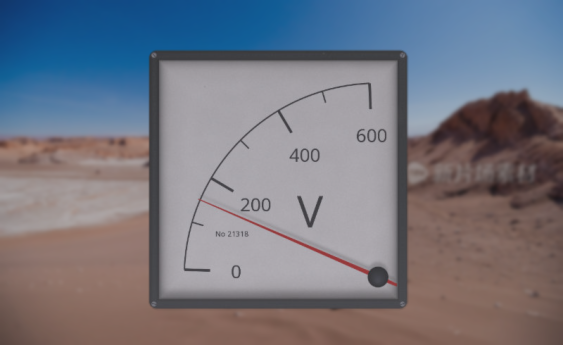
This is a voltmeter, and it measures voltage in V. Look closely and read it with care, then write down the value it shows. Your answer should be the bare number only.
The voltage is 150
